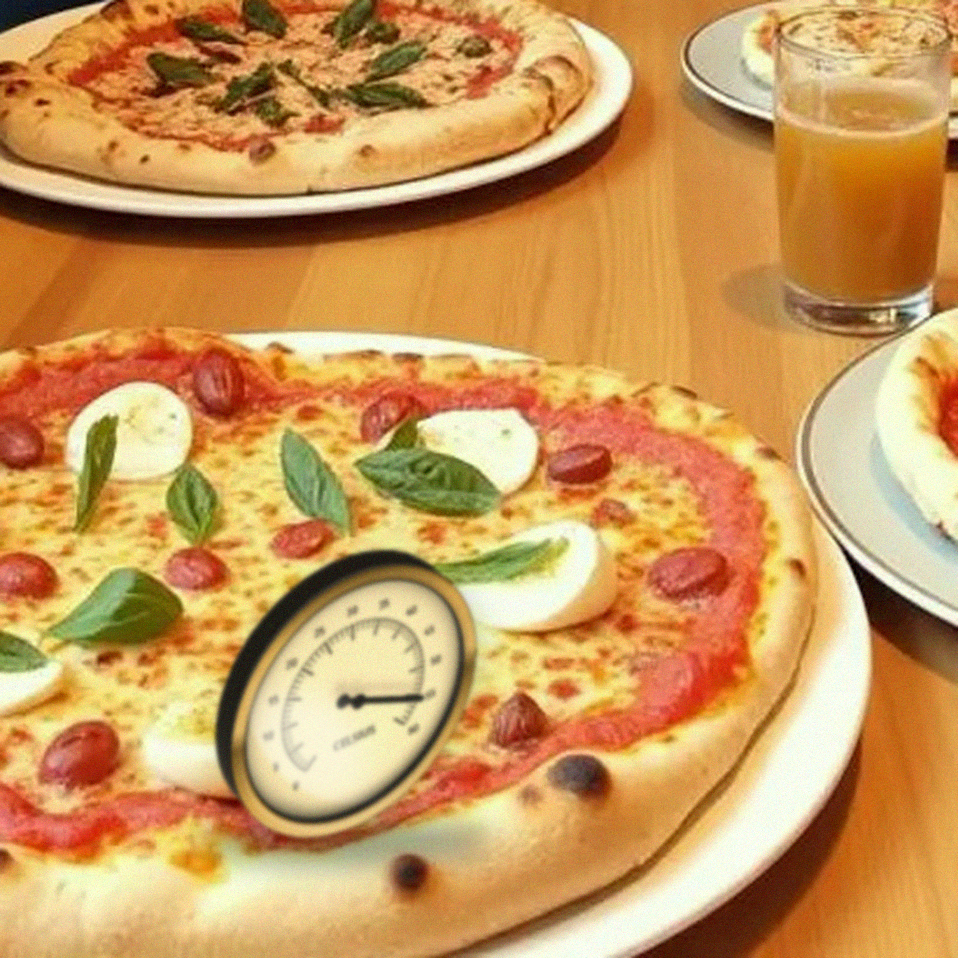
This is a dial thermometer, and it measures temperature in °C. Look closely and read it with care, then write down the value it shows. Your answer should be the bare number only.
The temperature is 55
